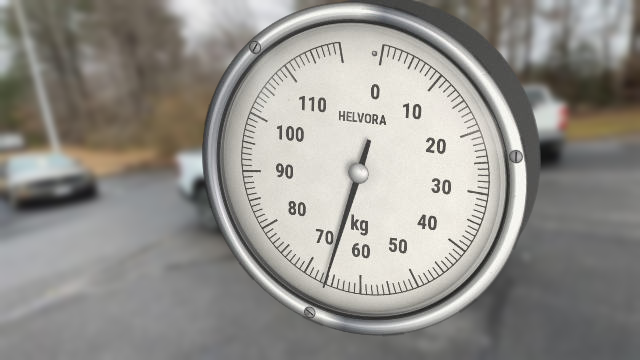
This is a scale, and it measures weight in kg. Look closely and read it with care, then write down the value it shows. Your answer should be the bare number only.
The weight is 66
